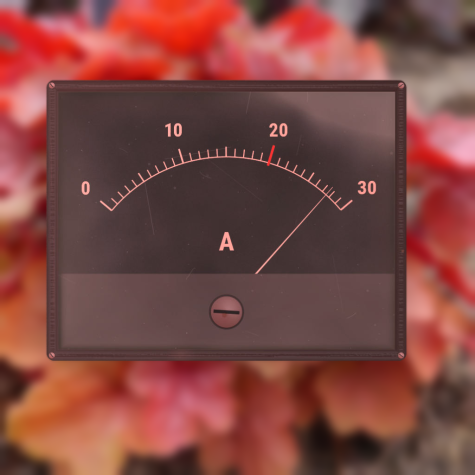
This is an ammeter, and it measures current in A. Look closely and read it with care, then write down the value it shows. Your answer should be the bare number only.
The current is 27.5
